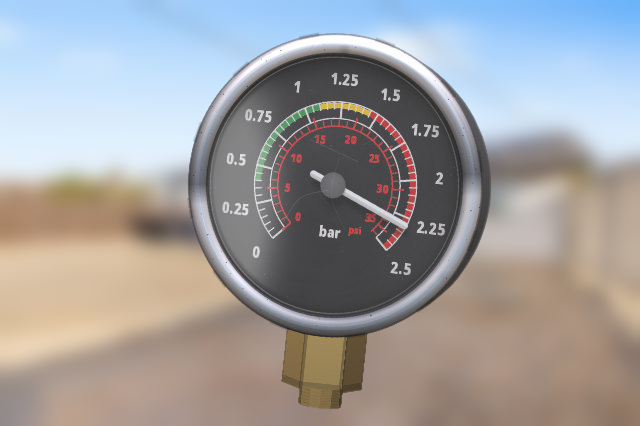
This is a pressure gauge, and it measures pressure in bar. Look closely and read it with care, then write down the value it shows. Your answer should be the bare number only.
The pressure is 2.3
